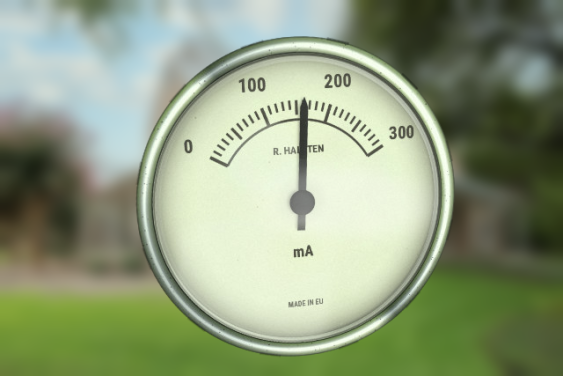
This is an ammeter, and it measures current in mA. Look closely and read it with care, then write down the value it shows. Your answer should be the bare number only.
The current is 160
